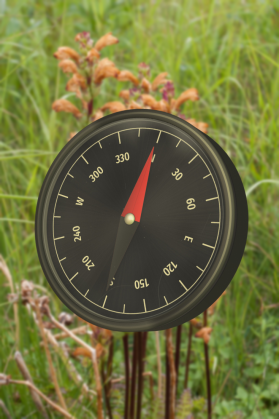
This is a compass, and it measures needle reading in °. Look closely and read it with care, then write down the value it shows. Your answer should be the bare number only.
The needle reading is 0
